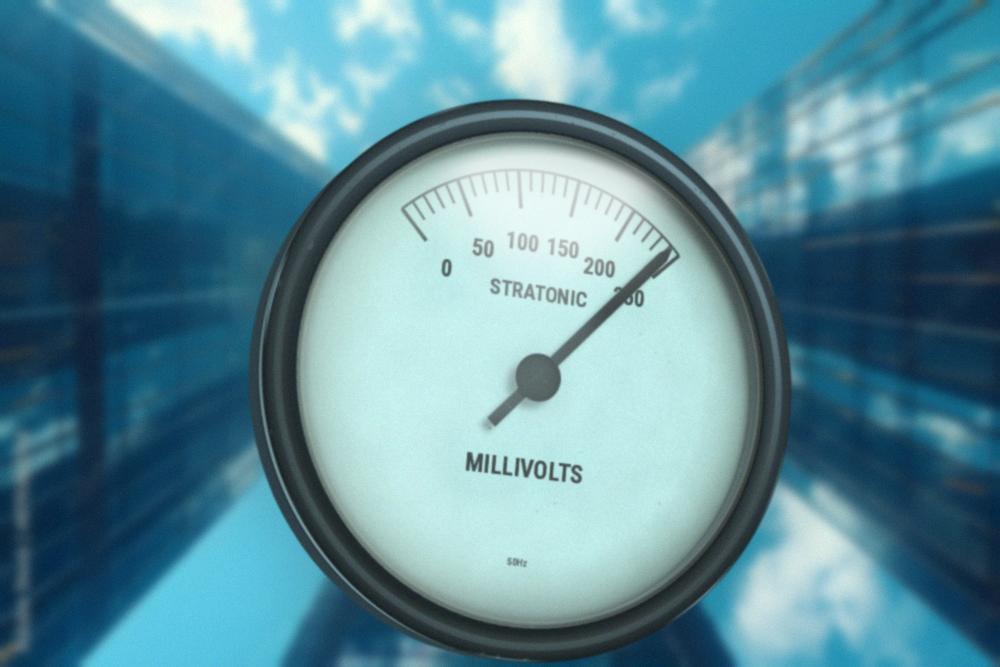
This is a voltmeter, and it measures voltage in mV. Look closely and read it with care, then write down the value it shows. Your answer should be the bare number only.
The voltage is 240
